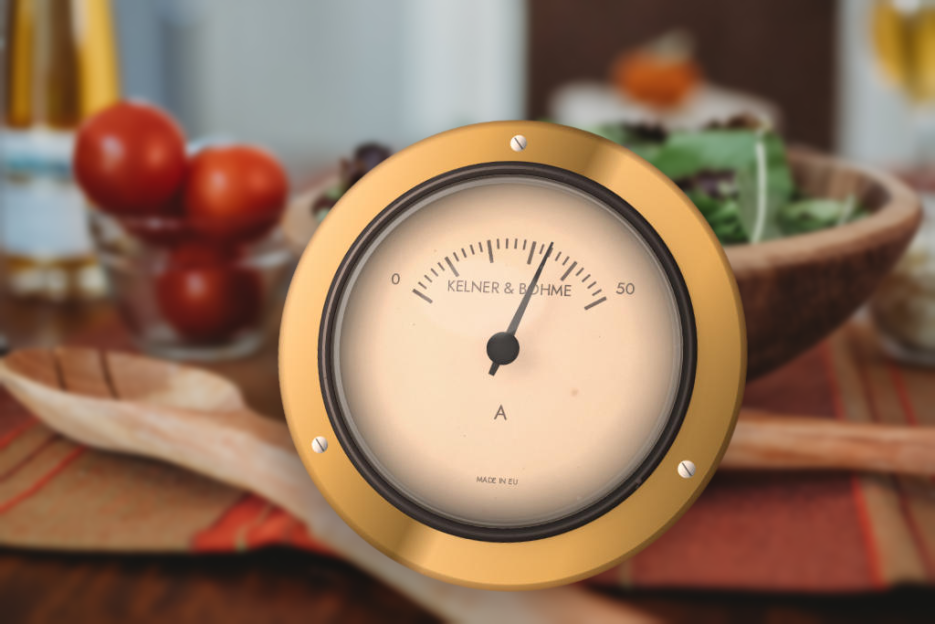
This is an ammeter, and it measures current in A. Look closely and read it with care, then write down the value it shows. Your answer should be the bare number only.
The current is 34
